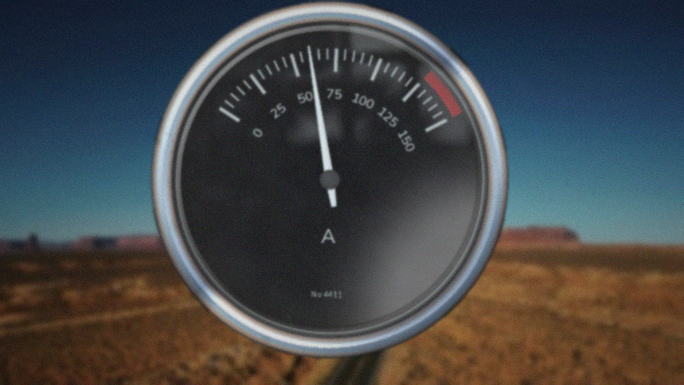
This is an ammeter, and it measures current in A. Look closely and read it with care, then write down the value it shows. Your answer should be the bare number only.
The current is 60
